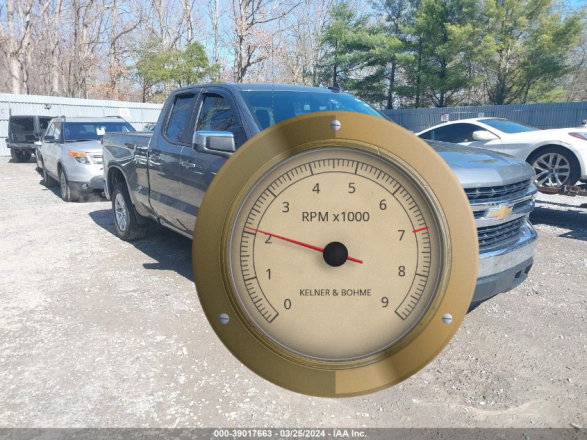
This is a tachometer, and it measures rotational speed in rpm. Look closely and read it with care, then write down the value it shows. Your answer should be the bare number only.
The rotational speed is 2100
